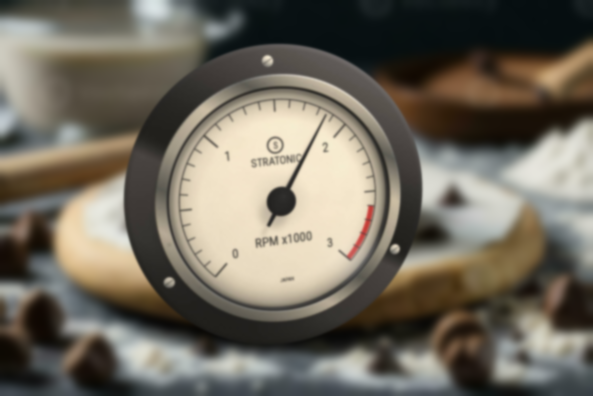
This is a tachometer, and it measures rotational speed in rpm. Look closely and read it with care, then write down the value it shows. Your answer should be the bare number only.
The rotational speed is 1850
